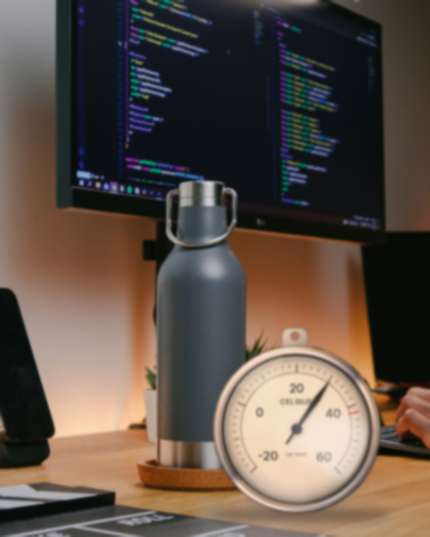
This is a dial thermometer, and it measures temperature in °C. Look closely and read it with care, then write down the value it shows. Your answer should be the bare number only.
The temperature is 30
